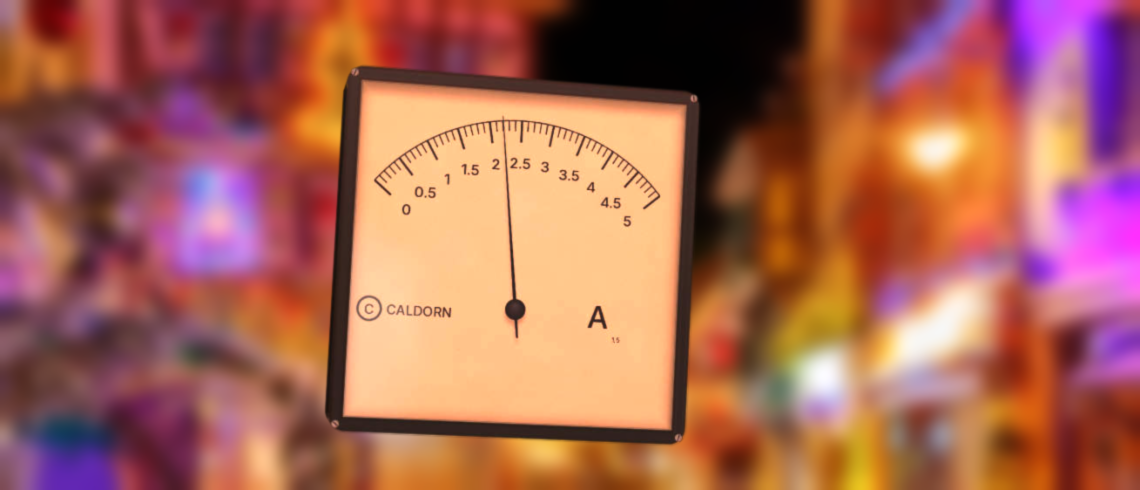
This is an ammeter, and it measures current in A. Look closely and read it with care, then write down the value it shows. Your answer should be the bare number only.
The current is 2.2
